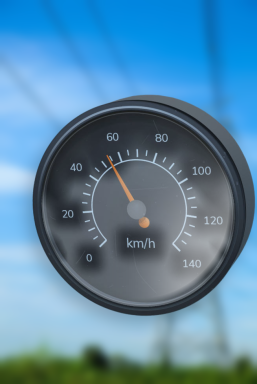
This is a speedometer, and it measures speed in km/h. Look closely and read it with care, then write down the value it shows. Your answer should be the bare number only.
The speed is 55
